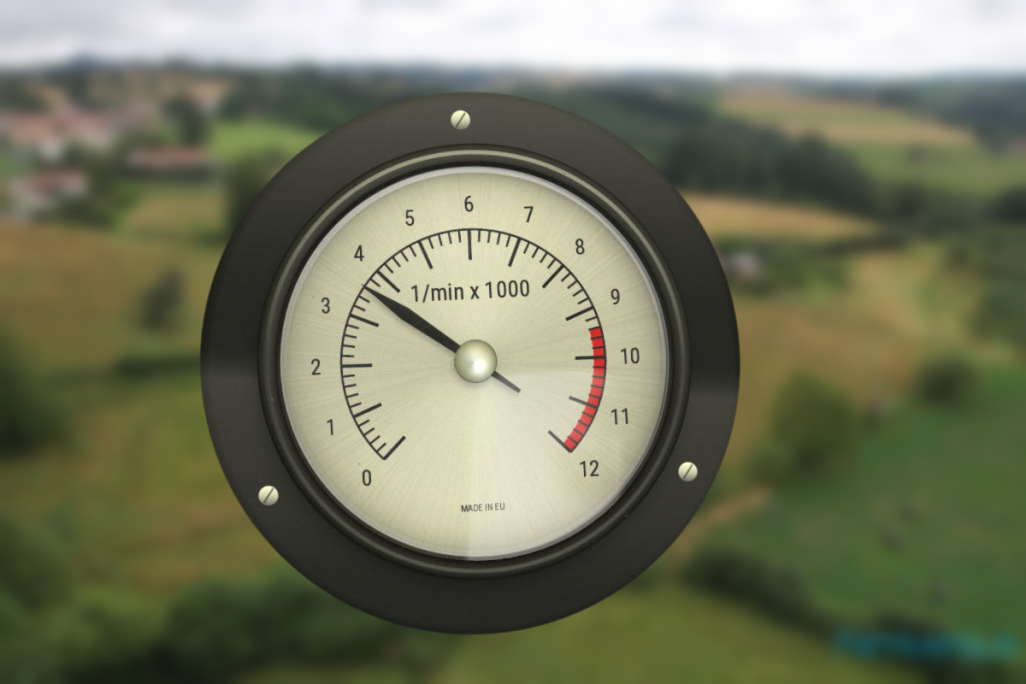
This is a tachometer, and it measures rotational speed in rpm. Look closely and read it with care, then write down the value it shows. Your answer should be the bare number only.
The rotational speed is 3600
